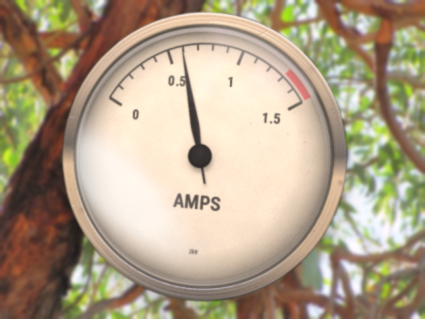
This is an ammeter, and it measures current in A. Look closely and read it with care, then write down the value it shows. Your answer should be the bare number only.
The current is 0.6
